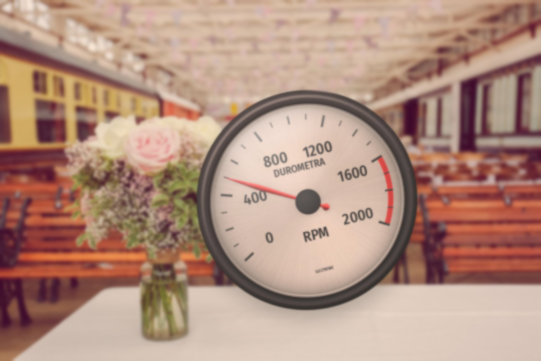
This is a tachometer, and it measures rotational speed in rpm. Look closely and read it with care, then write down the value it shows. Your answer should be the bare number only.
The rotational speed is 500
